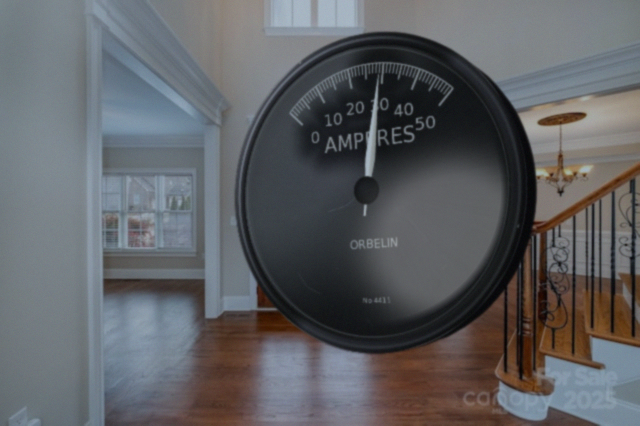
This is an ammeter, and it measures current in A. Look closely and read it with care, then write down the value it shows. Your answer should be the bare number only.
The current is 30
